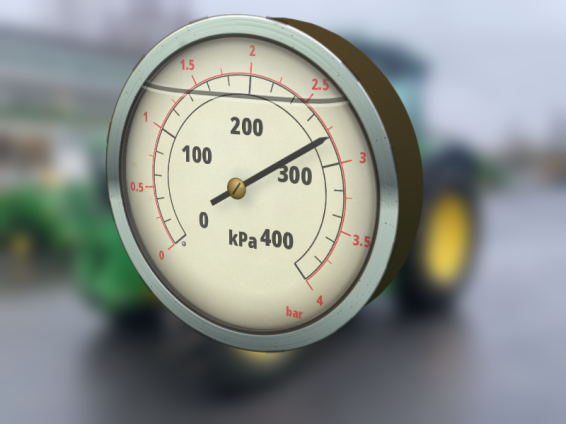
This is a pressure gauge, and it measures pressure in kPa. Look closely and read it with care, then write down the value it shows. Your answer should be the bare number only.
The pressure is 280
